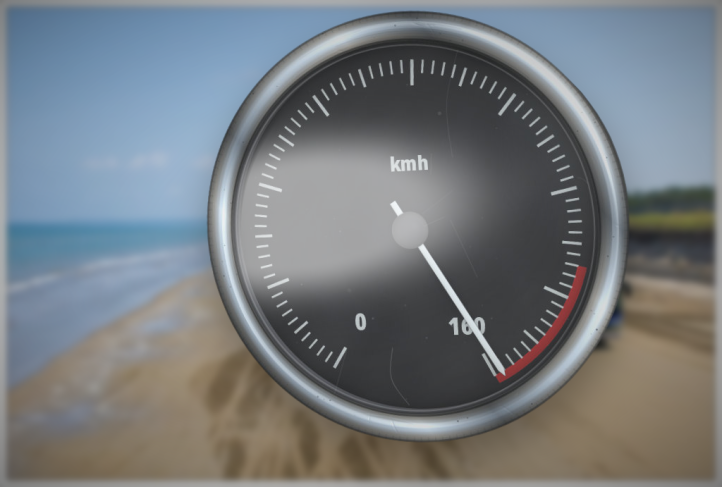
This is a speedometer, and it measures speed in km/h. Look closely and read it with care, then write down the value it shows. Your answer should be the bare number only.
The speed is 158
